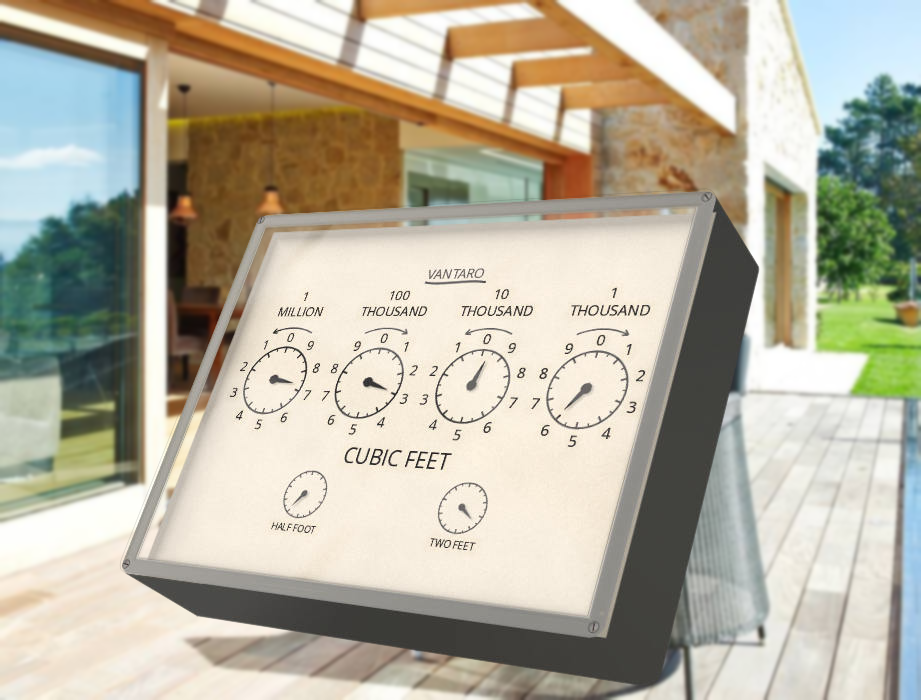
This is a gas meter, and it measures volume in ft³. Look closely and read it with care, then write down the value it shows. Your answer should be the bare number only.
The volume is 729600
